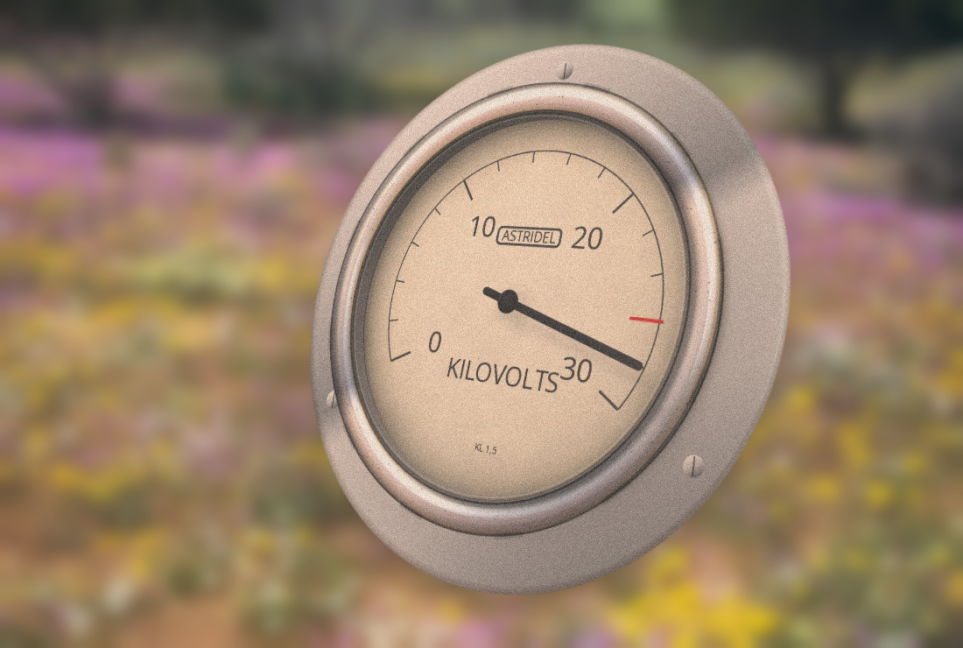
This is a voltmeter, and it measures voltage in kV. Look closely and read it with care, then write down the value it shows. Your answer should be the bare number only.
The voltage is 28
